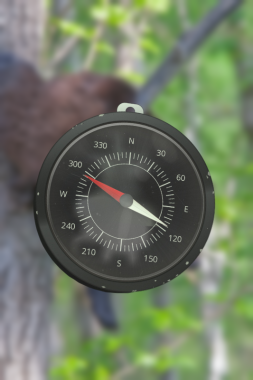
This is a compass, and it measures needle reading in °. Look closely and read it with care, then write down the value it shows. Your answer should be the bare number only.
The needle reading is 295
